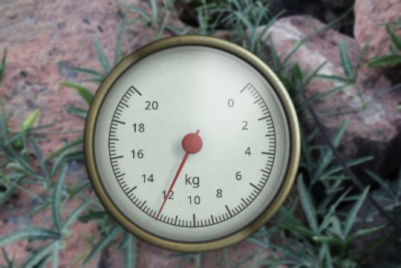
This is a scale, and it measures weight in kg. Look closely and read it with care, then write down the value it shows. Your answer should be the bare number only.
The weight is 12
